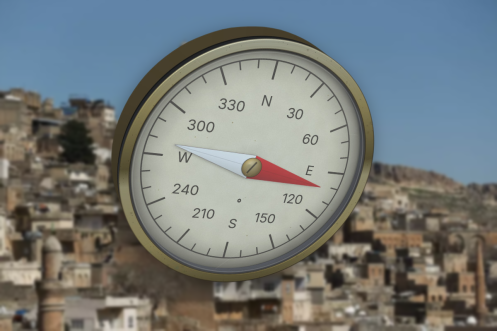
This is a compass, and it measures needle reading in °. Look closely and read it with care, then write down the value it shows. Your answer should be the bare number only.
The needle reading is 100
